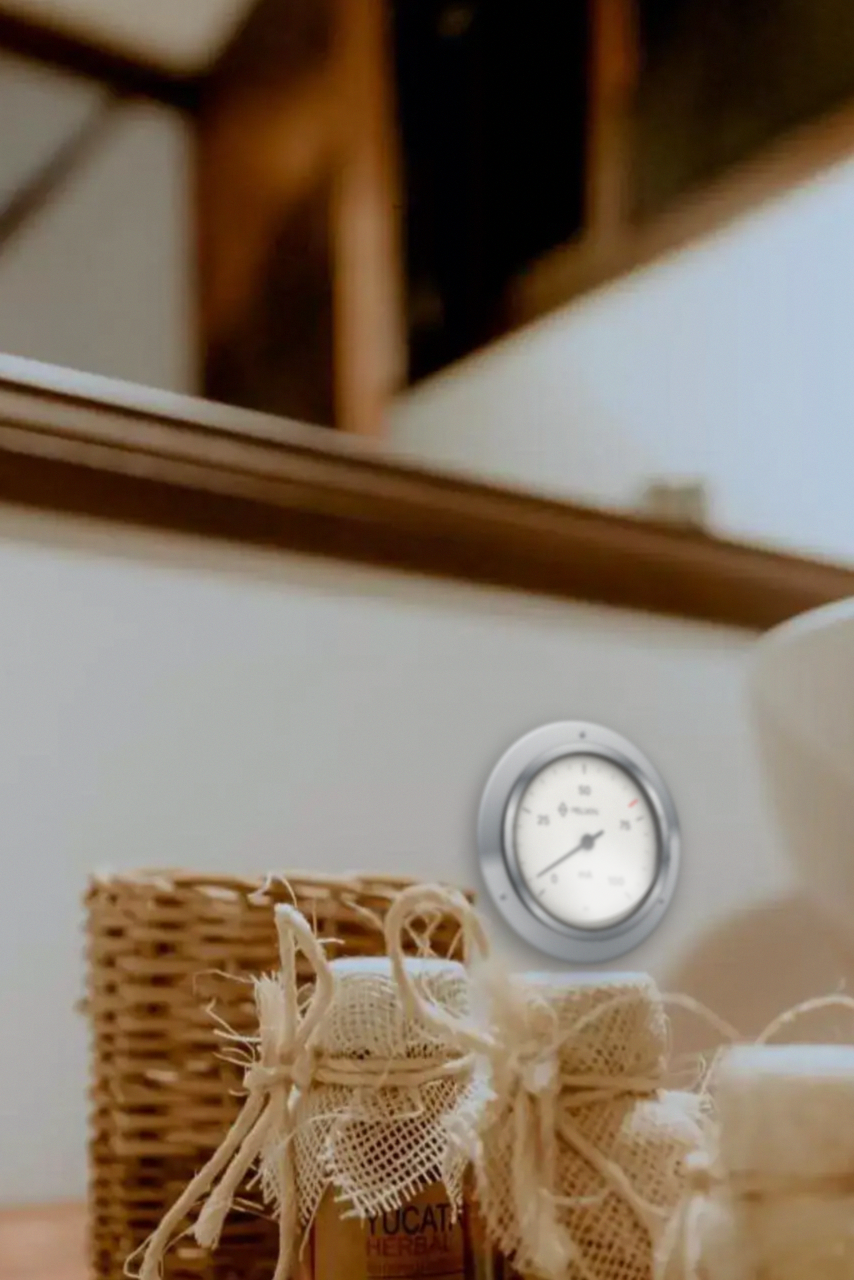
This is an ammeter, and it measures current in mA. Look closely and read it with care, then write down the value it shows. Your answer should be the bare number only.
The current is 5
